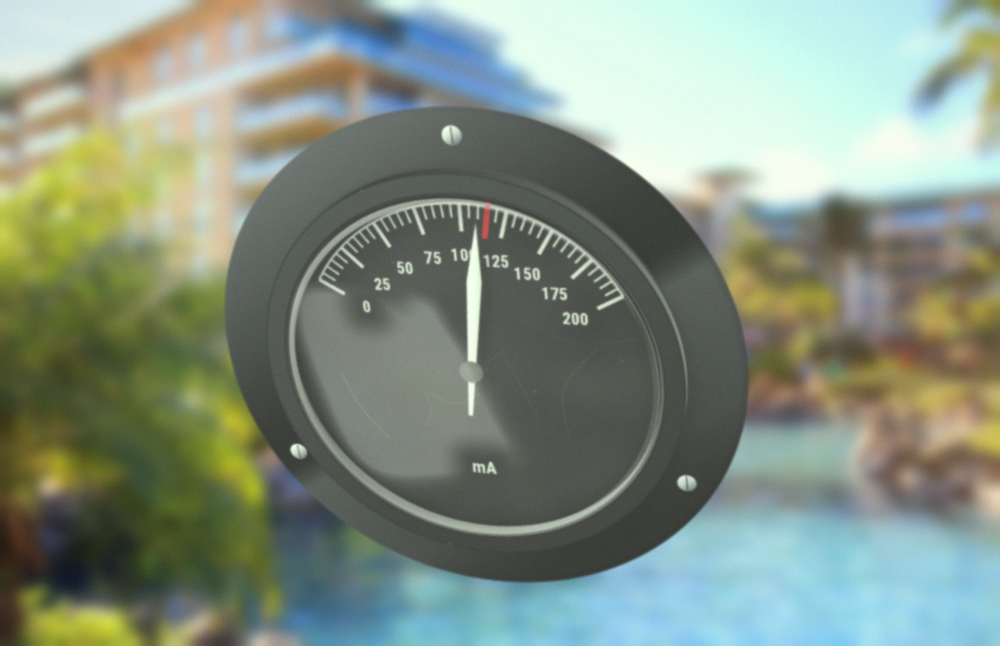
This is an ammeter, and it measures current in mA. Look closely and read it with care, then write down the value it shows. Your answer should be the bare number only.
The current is 110
